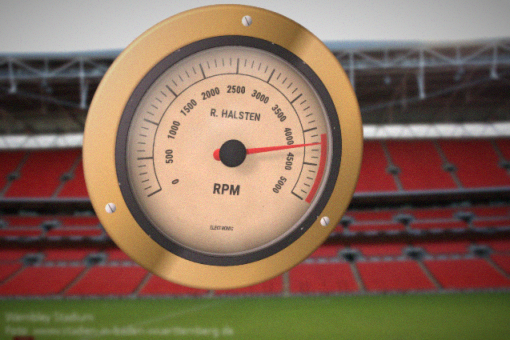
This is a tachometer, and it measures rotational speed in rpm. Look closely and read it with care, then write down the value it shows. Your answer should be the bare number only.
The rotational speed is 4200
